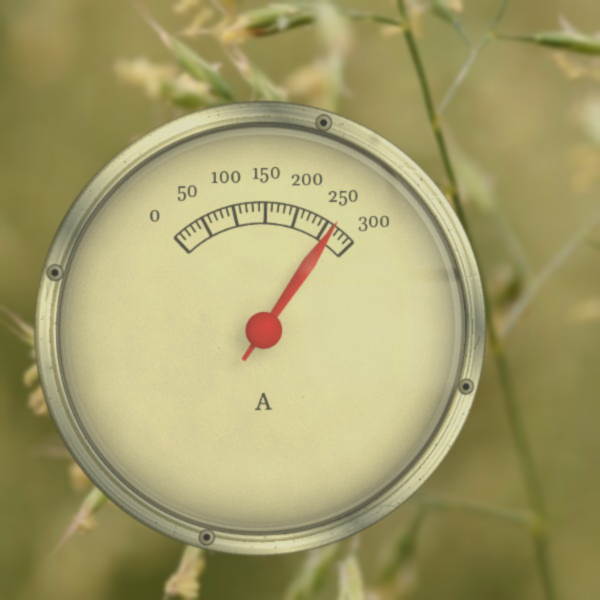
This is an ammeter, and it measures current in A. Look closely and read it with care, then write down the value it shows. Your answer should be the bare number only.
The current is 260
